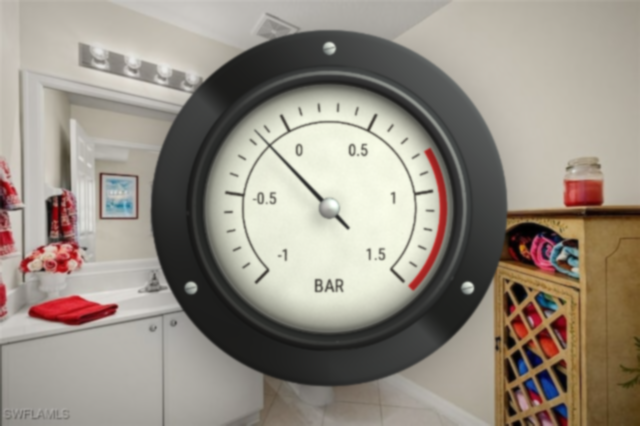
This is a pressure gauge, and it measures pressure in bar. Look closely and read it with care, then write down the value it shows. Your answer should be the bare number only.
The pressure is -0.15
